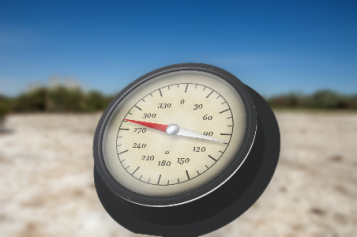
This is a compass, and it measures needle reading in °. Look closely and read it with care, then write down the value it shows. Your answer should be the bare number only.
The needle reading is 280
